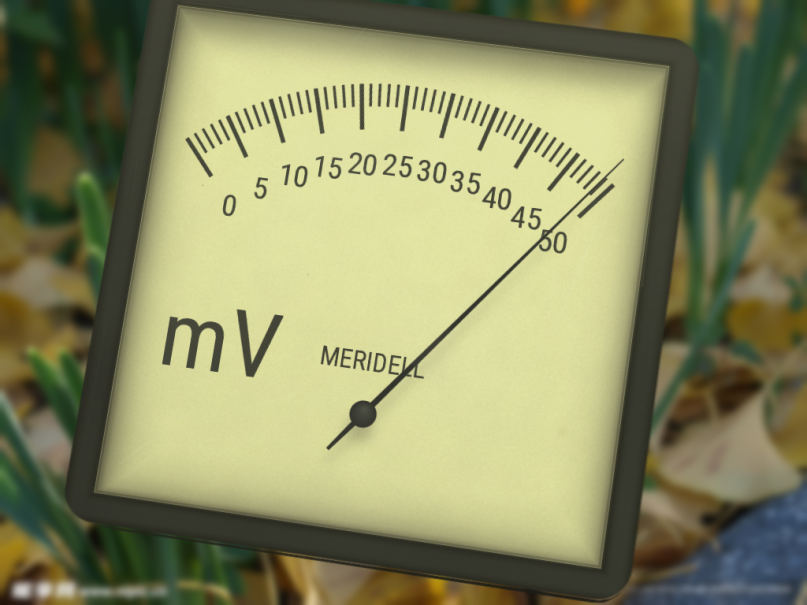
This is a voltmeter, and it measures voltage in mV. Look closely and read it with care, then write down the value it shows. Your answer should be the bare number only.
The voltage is 49
